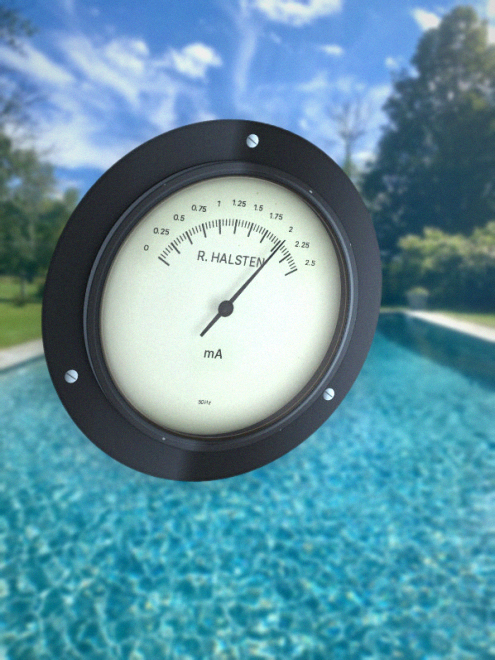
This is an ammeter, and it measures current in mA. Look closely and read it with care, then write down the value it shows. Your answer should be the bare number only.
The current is 2
